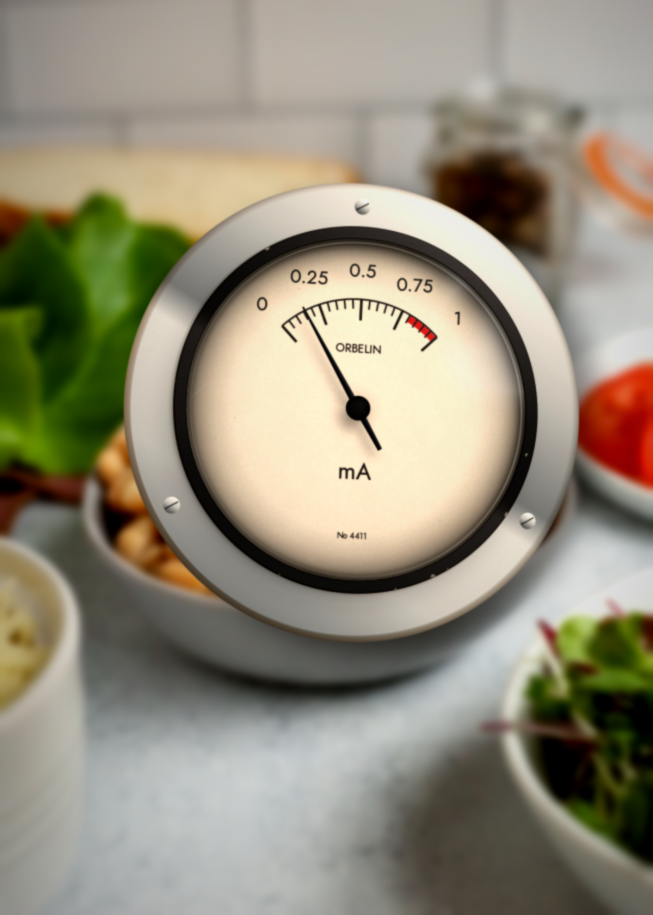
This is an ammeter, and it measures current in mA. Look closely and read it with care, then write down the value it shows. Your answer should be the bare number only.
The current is 0.15
